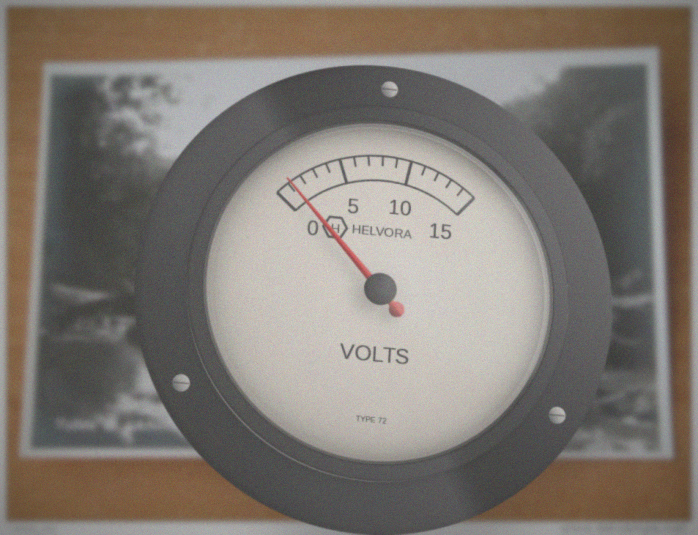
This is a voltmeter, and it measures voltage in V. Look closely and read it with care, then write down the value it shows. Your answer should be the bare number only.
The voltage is 1
